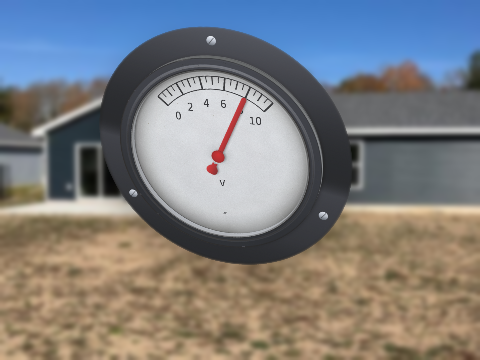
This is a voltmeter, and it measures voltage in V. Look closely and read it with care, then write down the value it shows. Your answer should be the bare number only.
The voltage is 8
